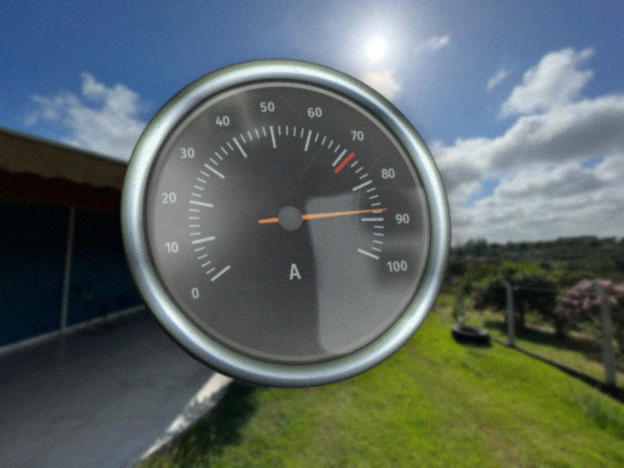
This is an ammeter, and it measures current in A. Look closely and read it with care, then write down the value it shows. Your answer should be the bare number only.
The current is 88
